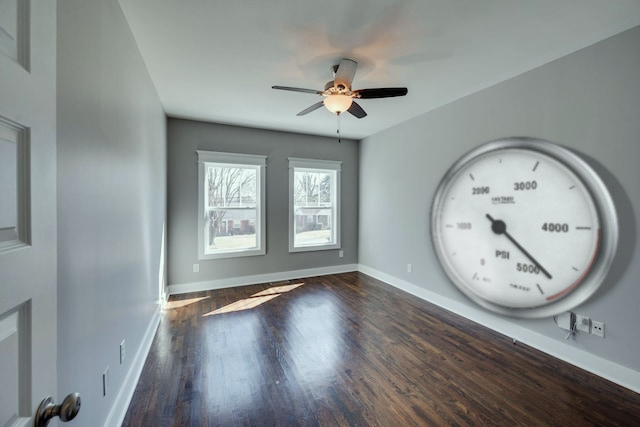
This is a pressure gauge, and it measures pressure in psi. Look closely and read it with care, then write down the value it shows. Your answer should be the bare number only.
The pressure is 4750
